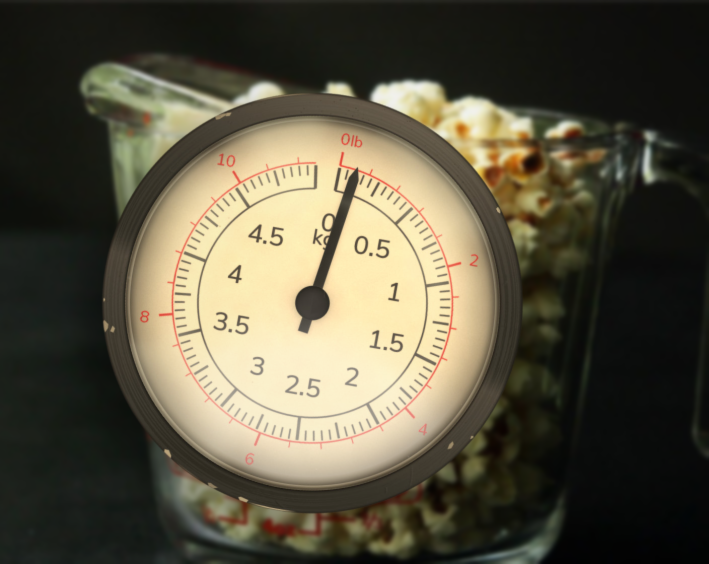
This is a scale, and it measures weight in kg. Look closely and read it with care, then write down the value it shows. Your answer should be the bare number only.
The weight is 0.1
